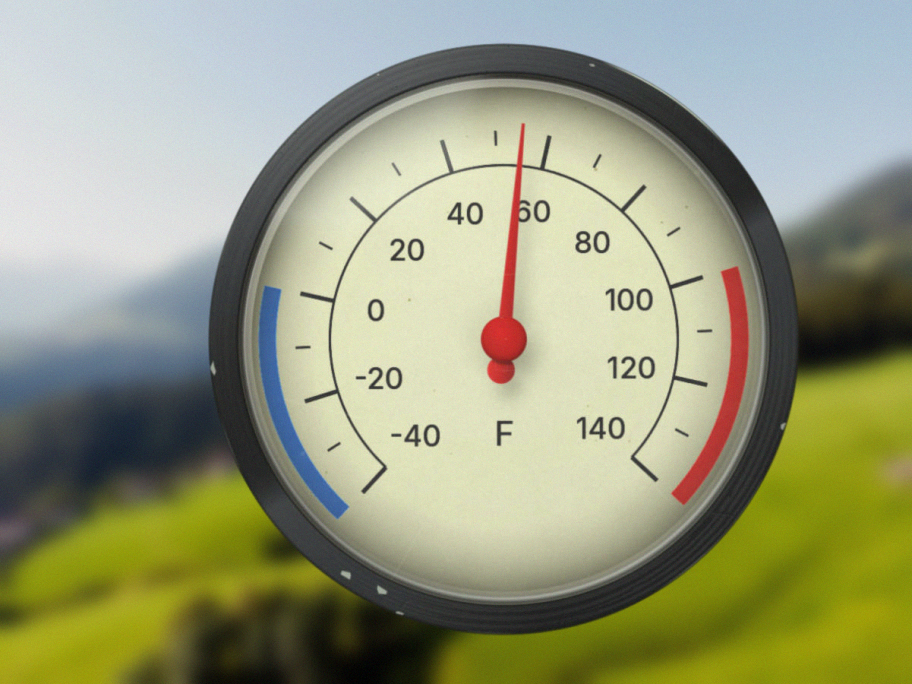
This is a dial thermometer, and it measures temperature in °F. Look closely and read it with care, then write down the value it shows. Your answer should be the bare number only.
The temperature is 55
